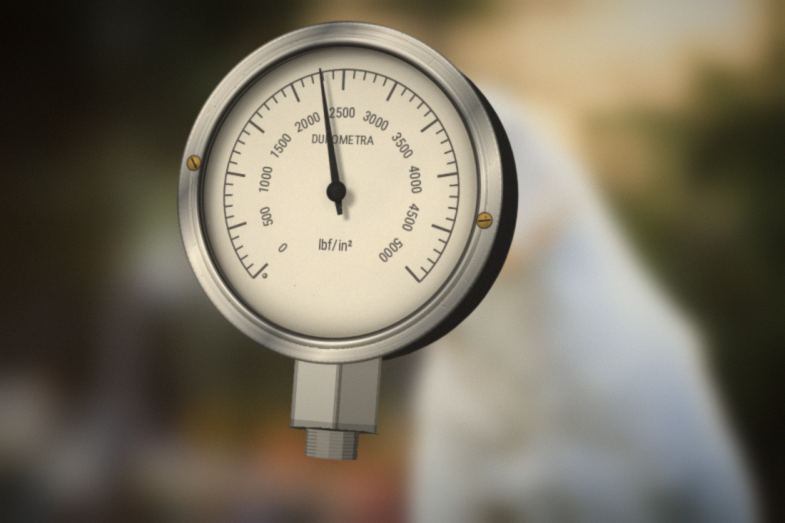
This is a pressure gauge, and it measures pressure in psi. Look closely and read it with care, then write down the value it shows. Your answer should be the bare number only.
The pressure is 2300
